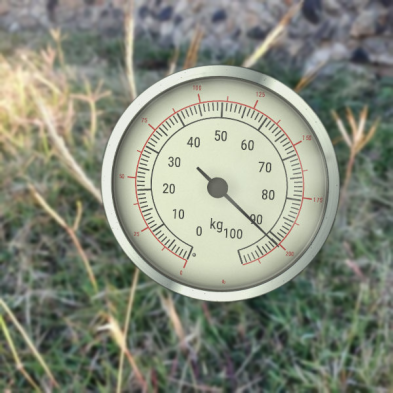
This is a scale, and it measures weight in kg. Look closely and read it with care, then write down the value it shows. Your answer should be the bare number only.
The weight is 91
